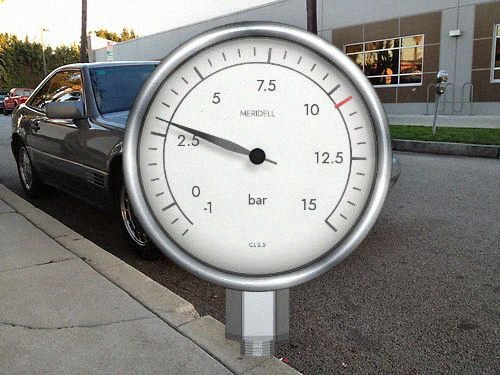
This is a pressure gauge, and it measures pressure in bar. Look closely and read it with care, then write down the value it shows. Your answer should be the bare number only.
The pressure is 3
